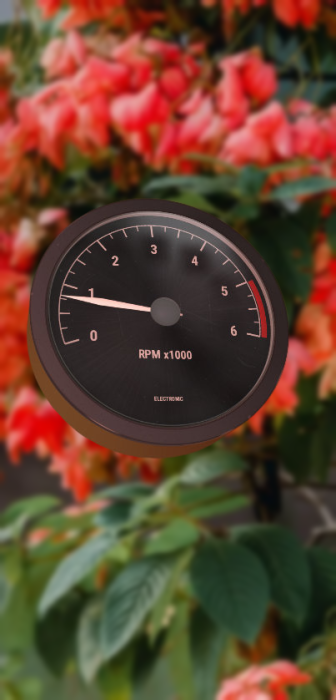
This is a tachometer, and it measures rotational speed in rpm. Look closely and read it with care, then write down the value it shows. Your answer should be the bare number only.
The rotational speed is 750
